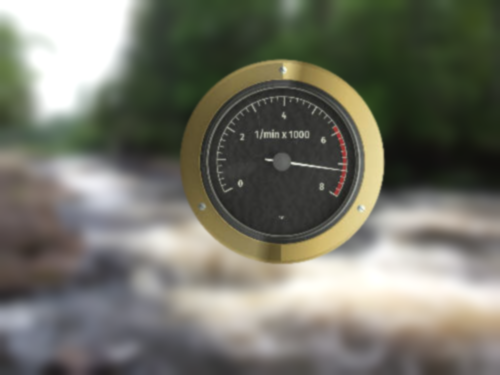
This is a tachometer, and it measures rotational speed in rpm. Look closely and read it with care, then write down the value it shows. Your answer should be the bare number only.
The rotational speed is 7200
